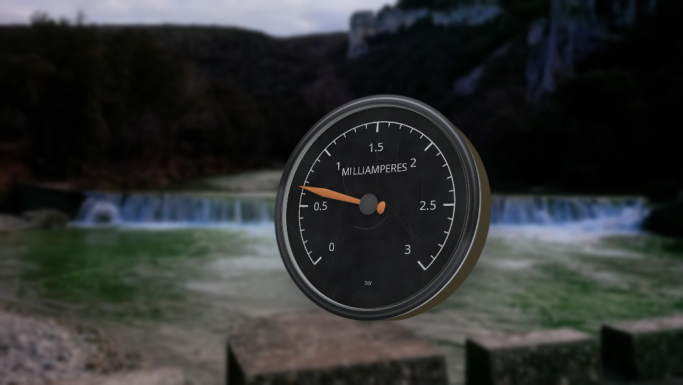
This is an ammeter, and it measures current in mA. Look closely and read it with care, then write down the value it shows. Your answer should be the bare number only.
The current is 0.65
